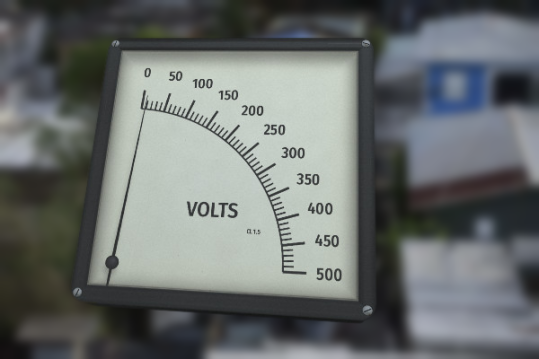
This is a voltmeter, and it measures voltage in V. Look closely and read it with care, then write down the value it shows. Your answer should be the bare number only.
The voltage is 10
